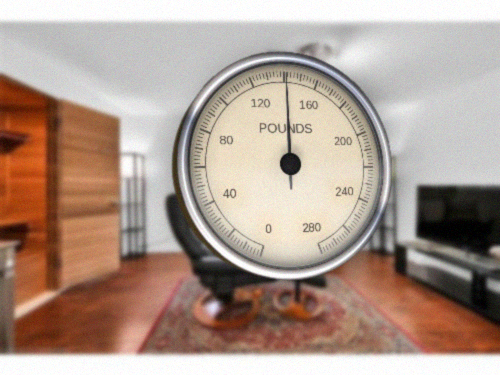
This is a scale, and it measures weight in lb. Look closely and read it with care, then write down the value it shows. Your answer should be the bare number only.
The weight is 140
